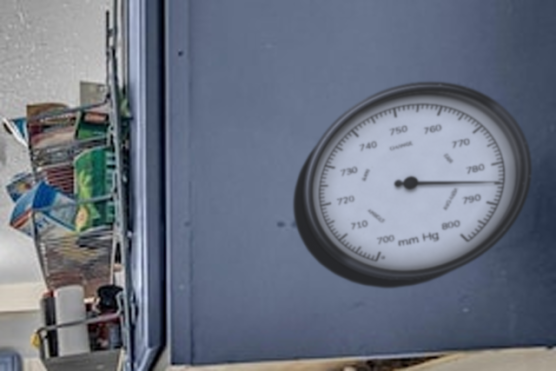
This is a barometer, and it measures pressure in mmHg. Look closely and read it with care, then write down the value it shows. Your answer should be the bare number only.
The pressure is 785
